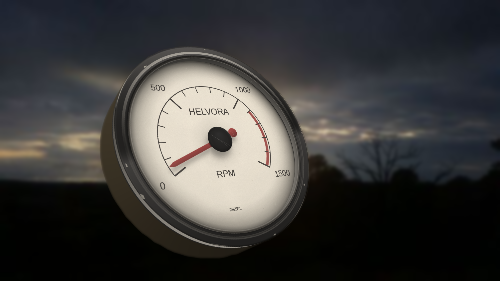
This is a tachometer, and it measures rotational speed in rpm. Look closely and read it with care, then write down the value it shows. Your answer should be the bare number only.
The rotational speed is 50
